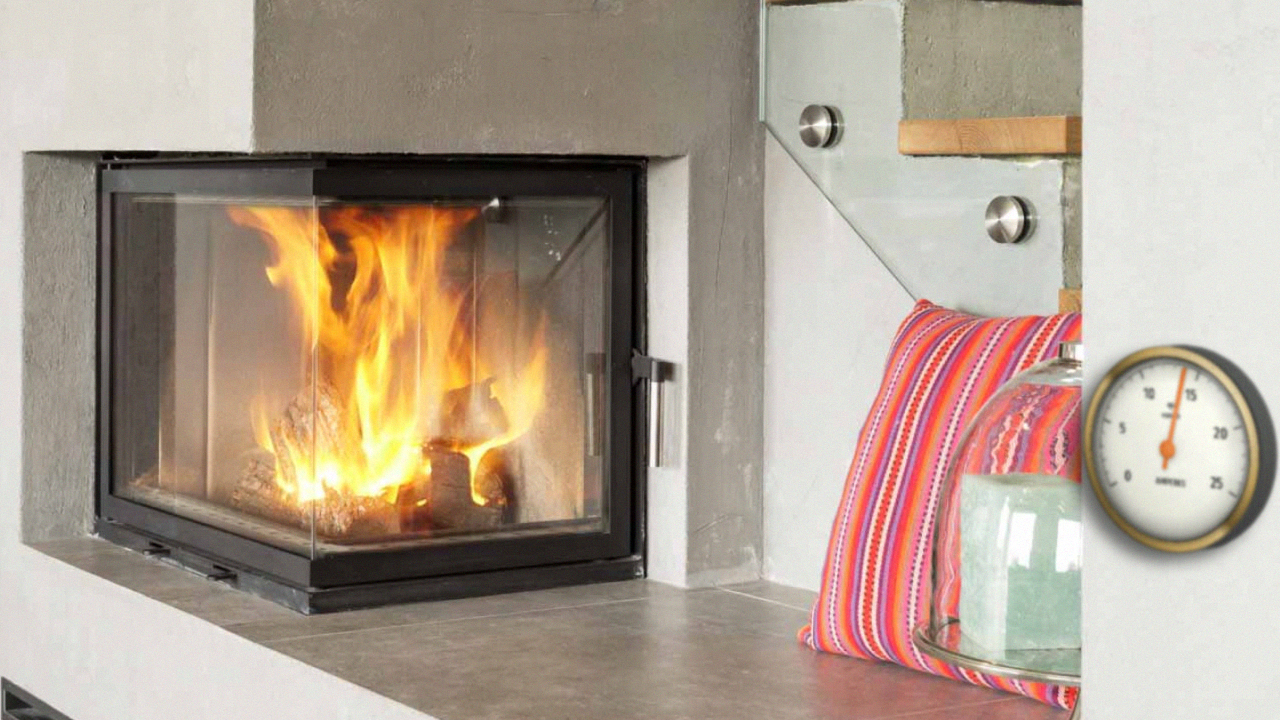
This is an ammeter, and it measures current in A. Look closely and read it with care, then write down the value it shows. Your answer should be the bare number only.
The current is 14
